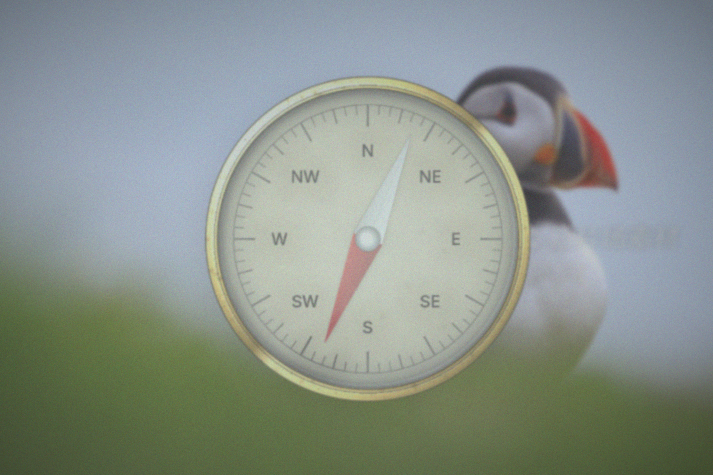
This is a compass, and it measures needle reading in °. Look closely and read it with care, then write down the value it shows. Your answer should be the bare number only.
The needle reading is 202.5
